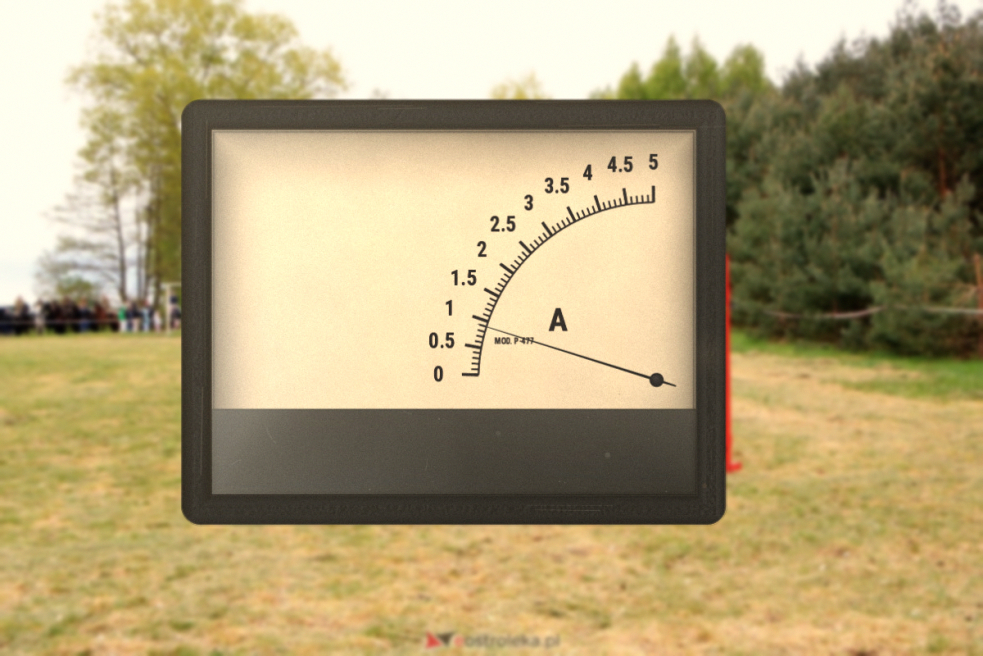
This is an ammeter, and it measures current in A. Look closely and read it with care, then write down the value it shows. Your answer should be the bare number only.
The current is 0.9
